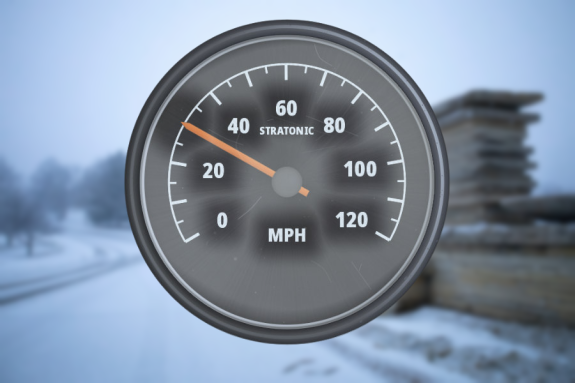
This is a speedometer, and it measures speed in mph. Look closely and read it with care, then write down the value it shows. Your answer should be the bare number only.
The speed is 30
